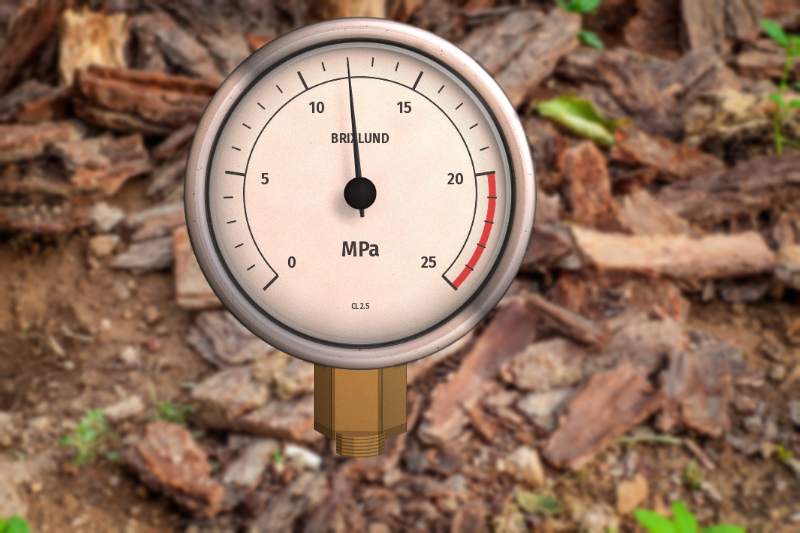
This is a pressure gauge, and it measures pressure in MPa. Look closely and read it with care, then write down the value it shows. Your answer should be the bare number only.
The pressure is 12
